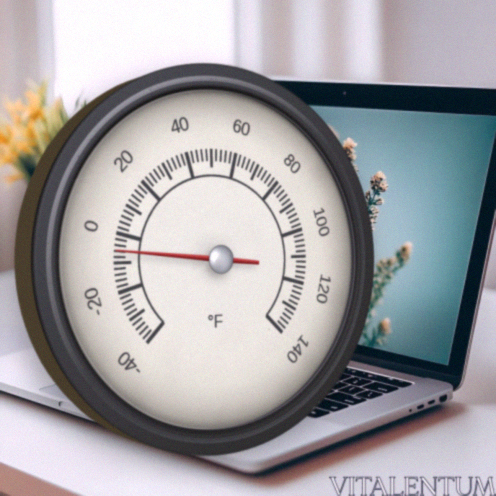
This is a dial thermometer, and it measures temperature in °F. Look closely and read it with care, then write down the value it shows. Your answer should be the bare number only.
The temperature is -6
